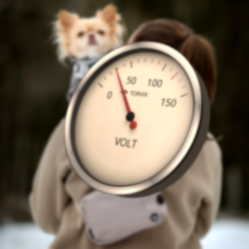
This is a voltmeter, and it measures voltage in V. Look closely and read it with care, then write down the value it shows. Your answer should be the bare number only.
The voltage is 30
